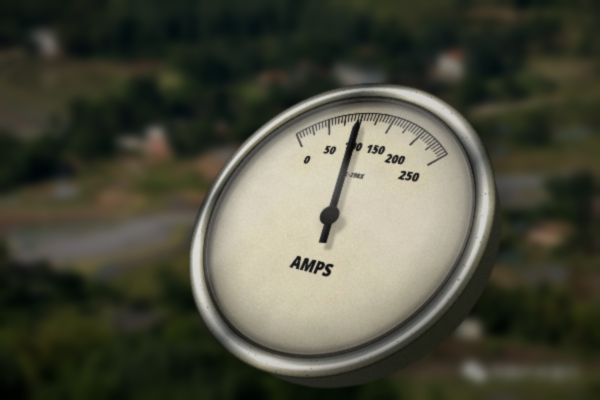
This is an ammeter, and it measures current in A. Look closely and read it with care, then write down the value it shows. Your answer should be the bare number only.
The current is 100
